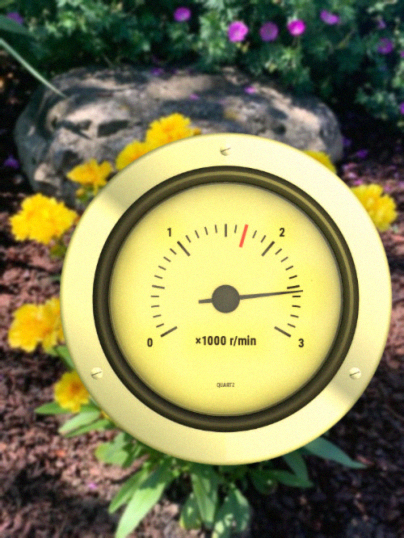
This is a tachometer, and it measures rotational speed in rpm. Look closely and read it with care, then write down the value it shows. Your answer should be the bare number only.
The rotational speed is 2550
